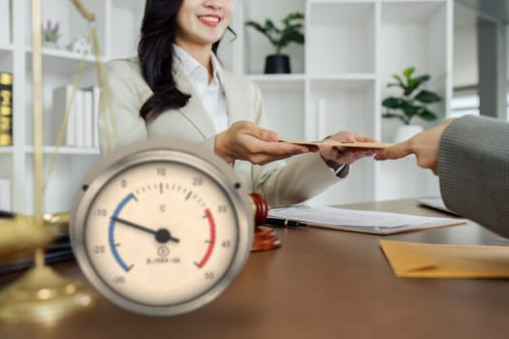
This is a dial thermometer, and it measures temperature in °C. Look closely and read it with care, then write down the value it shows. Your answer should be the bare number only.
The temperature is -10
